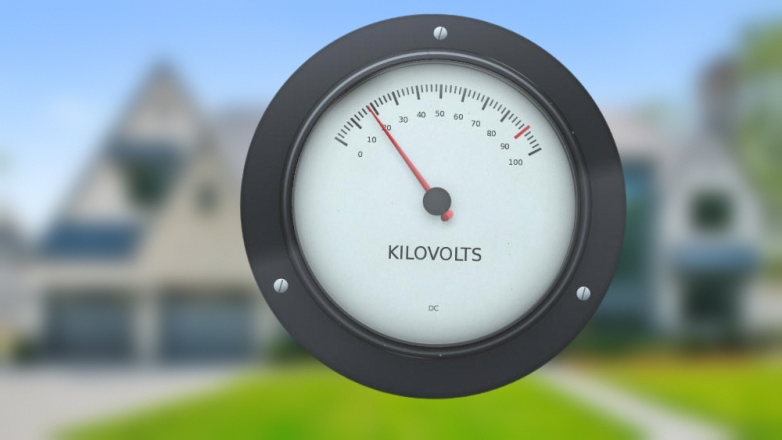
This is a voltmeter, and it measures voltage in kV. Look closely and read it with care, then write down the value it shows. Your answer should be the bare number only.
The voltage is 18
